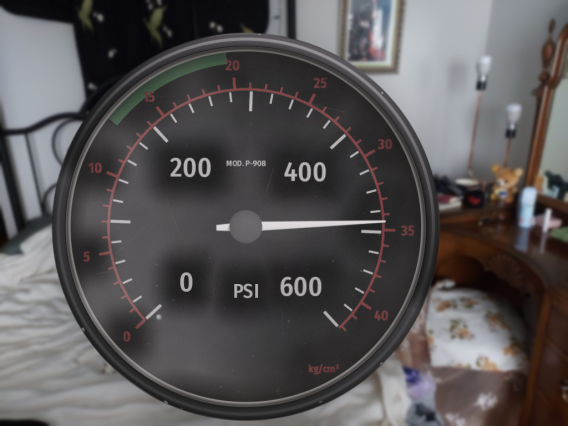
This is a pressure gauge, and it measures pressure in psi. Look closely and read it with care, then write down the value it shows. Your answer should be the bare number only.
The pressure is 490
